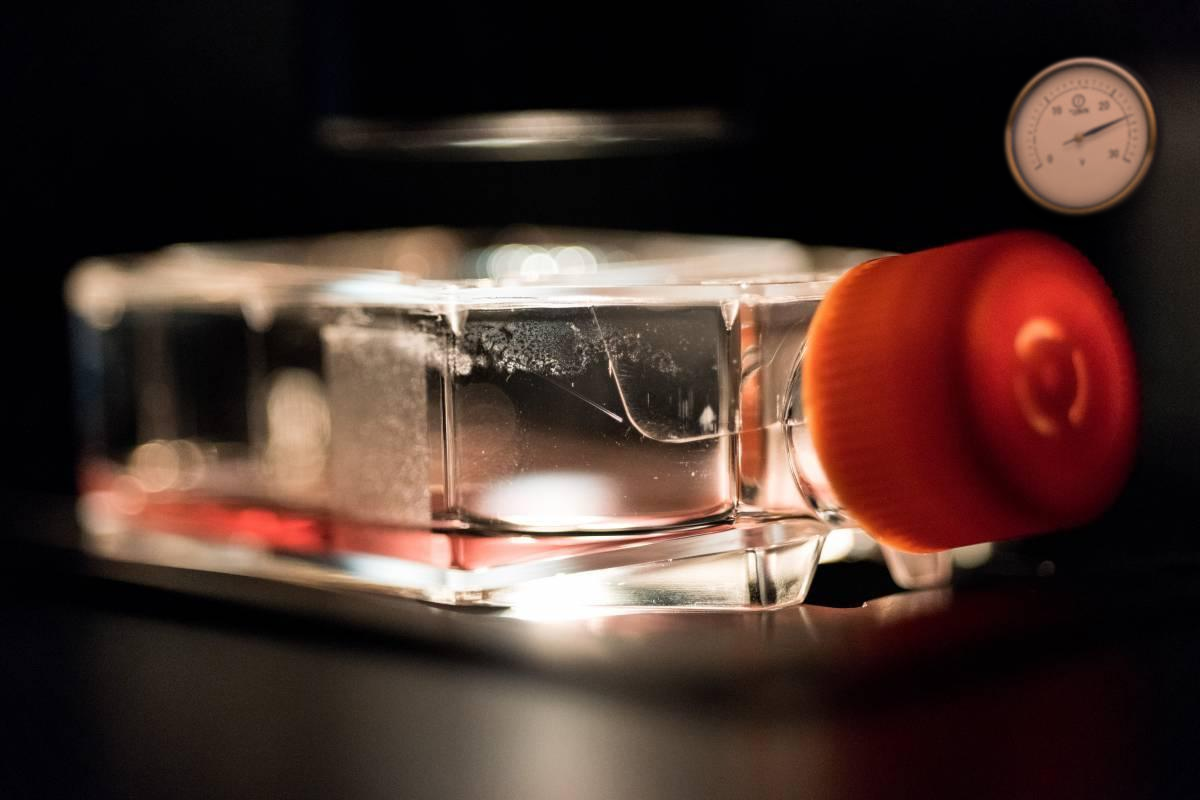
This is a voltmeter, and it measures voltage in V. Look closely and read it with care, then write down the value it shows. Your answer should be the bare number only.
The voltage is 24
